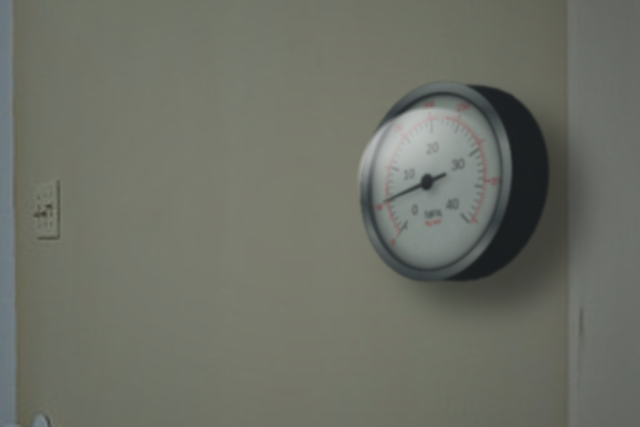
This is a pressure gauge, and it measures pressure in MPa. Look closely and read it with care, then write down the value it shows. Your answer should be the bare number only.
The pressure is 5
